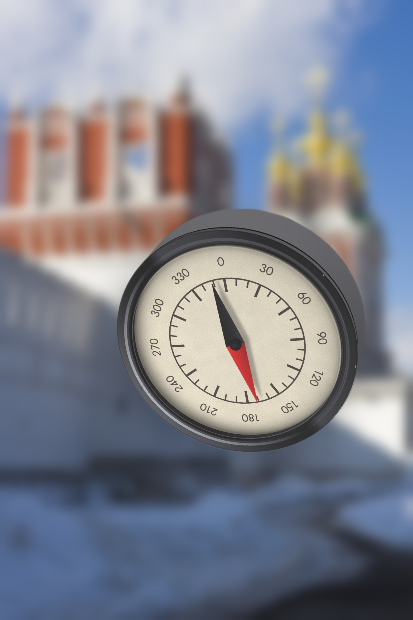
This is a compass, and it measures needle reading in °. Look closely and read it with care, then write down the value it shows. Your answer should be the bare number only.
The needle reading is 170
